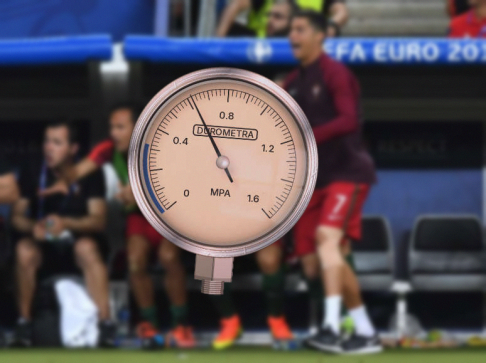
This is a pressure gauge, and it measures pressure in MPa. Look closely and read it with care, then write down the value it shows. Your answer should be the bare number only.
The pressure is 0.62
